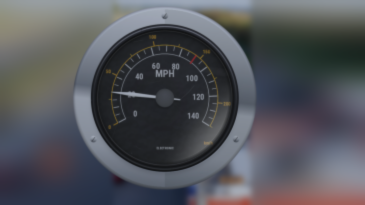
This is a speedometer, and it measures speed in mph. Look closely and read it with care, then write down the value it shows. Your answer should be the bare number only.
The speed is 20
